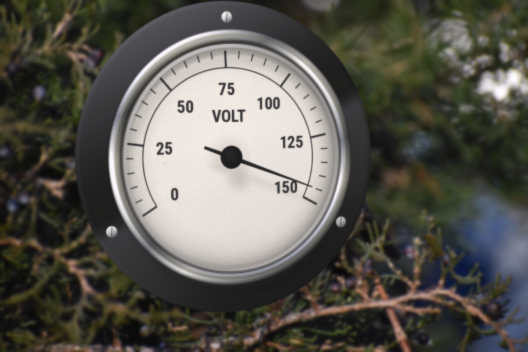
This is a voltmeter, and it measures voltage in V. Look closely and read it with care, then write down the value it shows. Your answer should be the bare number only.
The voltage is 145
